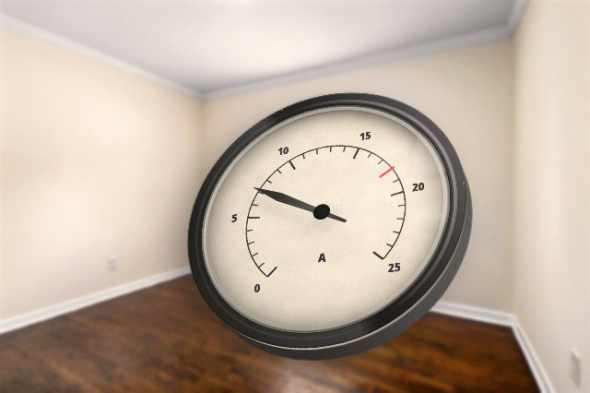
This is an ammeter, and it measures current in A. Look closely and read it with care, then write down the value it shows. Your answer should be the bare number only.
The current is 7
